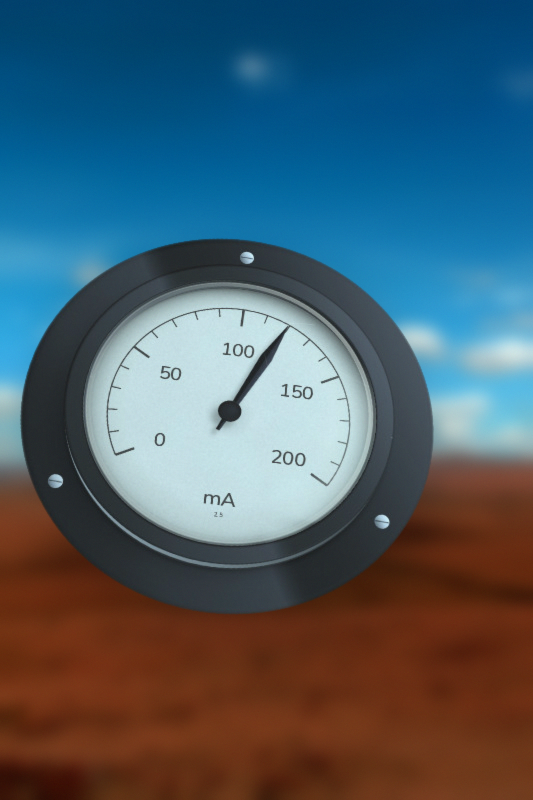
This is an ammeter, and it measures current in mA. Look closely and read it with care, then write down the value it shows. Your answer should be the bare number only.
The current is 120
